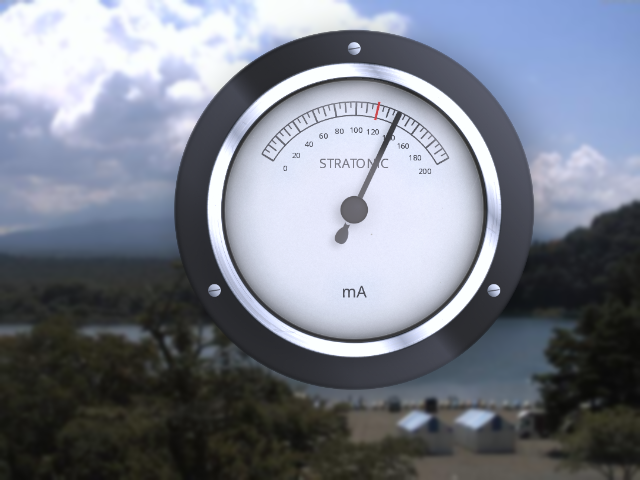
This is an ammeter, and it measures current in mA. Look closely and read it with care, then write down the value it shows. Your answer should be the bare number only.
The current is 140
